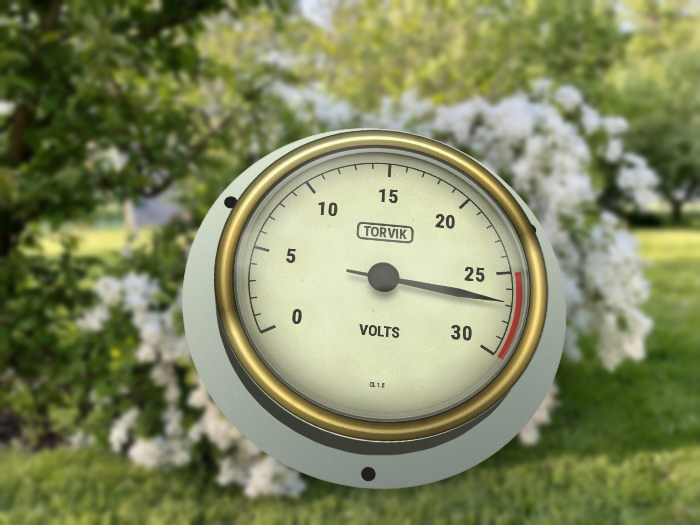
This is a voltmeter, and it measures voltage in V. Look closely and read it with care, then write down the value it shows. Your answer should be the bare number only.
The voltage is 27
